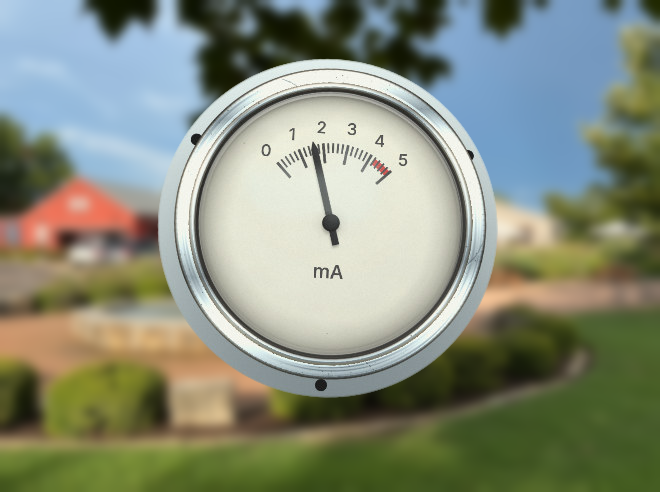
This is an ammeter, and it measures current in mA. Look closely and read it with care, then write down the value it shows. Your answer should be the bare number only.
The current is 1.6
